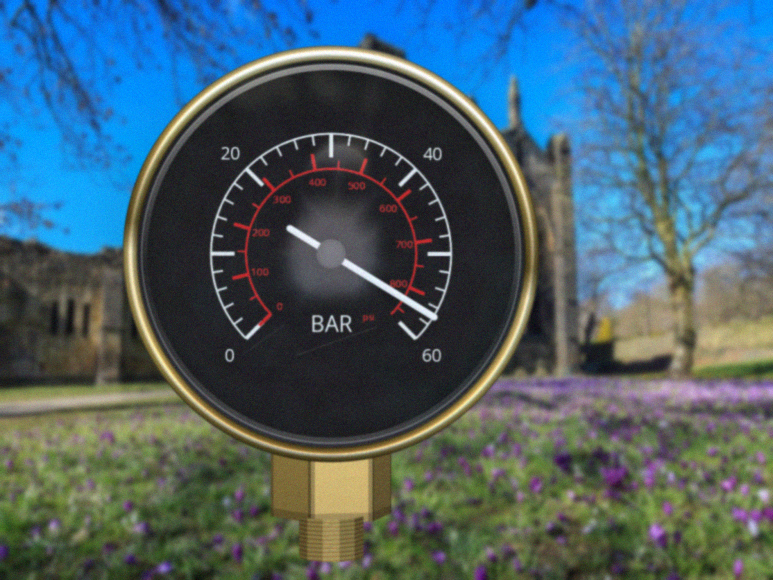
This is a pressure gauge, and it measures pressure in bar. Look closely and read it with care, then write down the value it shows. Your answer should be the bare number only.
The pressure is 57
